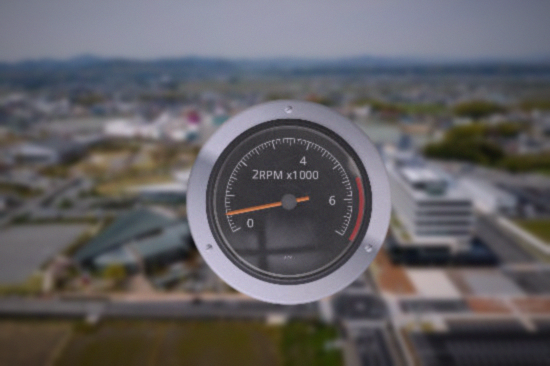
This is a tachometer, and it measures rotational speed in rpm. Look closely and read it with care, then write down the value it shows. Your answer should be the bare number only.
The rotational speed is 500
